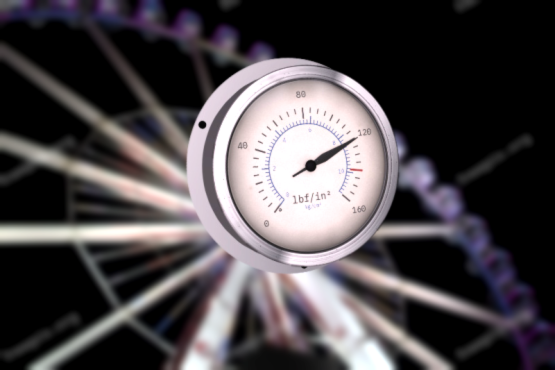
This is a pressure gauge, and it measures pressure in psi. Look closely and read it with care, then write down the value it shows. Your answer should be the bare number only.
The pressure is 120
